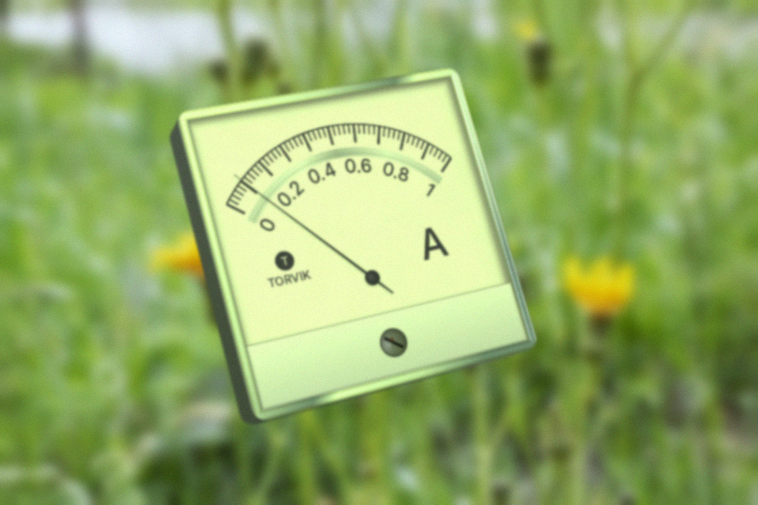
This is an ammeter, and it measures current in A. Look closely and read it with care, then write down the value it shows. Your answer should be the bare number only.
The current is 0.1
